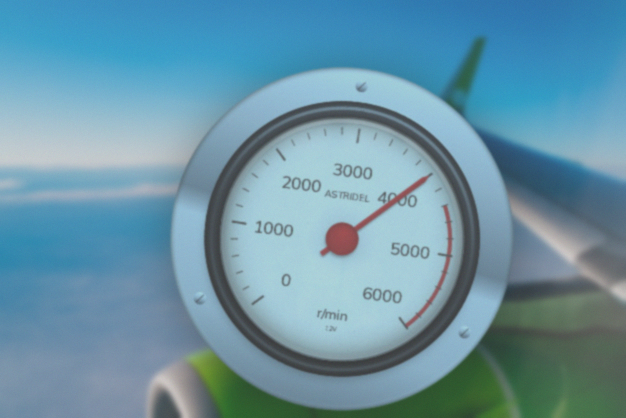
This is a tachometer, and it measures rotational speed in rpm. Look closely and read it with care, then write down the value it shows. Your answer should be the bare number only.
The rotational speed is 4000
